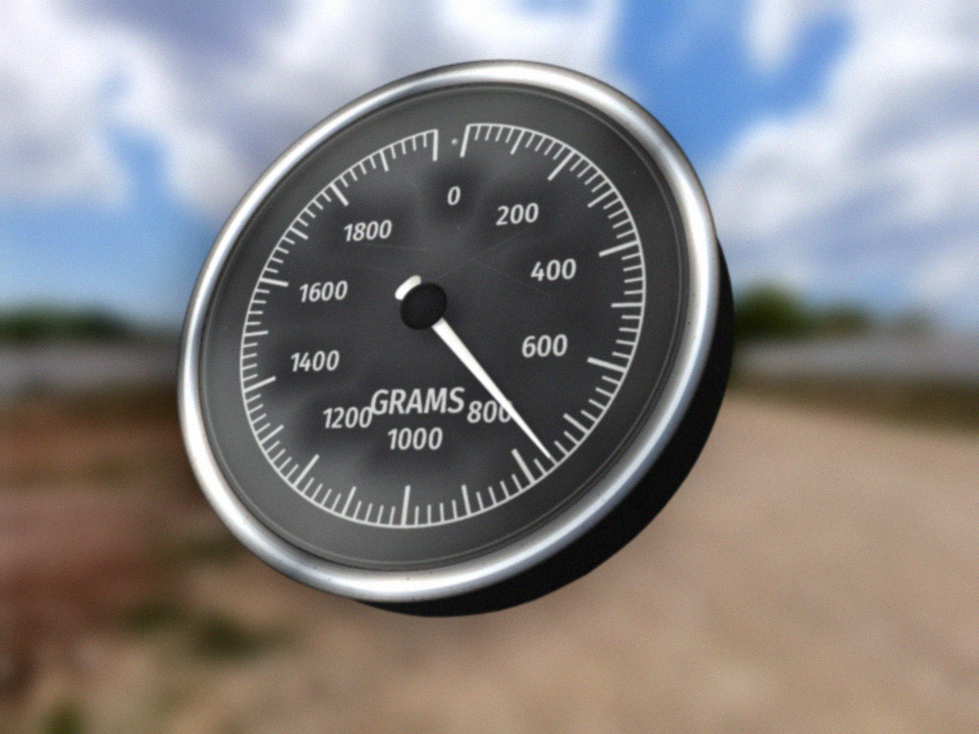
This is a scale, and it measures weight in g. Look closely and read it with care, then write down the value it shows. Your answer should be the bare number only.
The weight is 760
